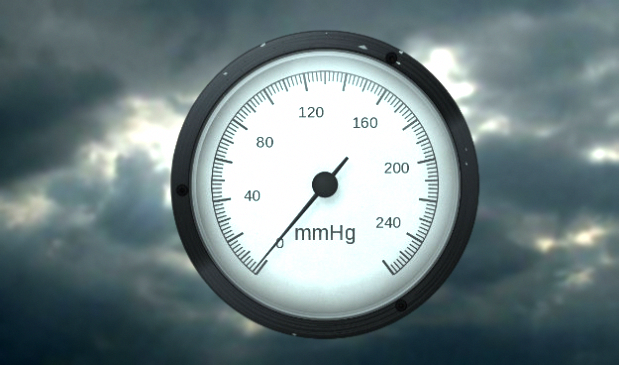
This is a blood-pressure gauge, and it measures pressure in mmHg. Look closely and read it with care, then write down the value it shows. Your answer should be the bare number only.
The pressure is 2
